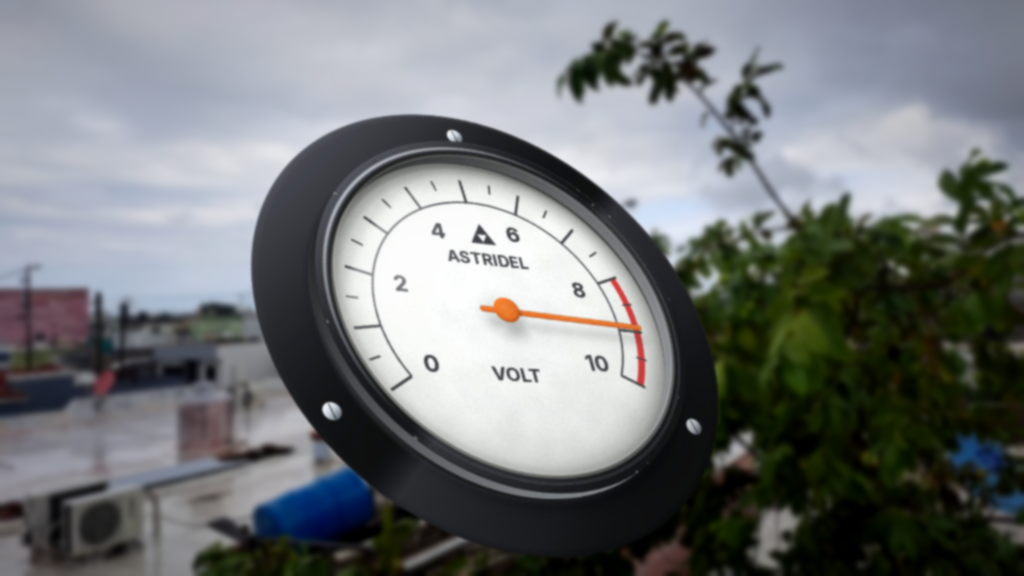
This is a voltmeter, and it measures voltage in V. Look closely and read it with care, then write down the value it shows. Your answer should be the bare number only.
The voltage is 9
